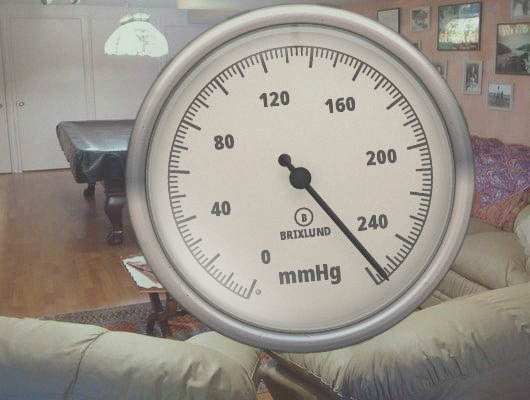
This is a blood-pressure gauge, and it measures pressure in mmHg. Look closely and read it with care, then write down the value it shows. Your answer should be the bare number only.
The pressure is 256
